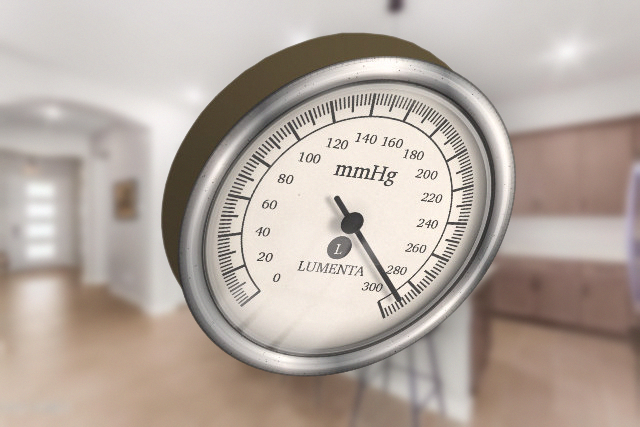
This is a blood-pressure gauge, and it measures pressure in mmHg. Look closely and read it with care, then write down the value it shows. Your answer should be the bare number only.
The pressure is 290
